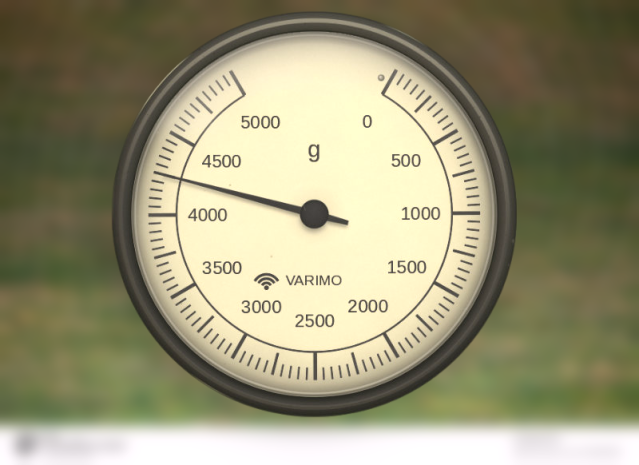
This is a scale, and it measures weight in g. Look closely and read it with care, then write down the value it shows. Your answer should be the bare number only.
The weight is 4250
